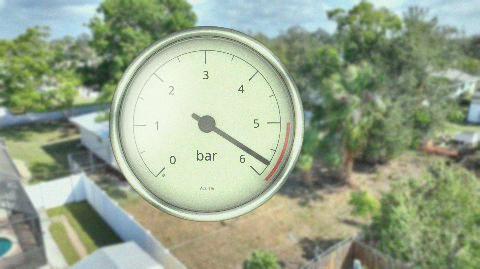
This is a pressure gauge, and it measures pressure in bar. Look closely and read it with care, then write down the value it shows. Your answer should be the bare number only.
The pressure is 5.75
